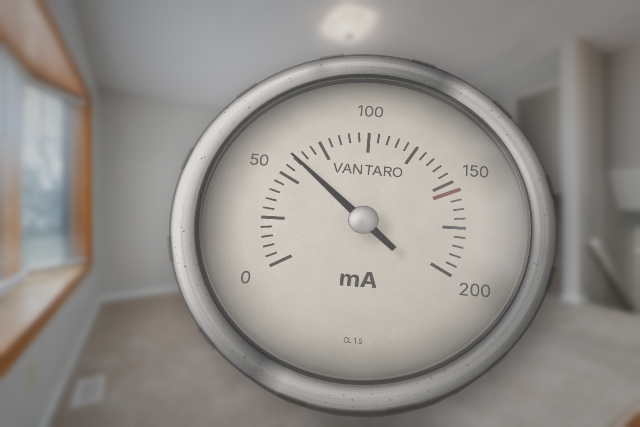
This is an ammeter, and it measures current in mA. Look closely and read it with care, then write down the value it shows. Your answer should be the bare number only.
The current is 60
